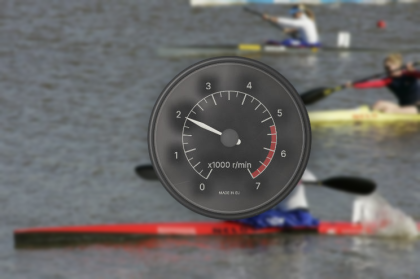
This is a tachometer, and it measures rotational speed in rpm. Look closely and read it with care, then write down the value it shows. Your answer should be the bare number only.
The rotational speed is 2000
